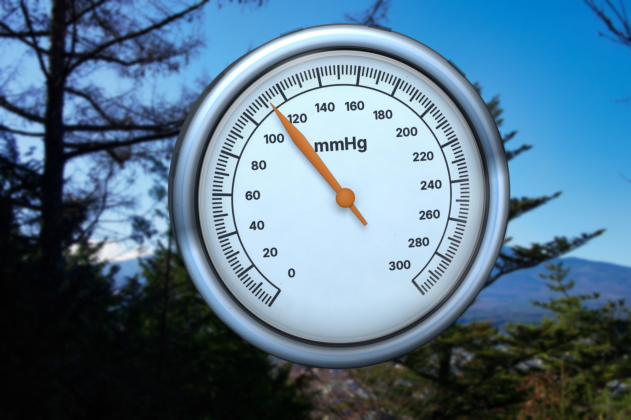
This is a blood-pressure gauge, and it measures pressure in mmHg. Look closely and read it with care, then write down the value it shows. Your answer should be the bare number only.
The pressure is 112
